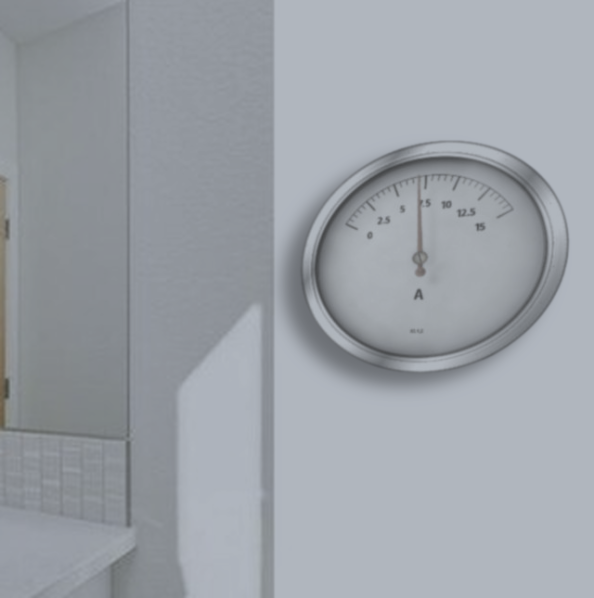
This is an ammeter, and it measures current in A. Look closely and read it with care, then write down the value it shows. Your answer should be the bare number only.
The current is 7
